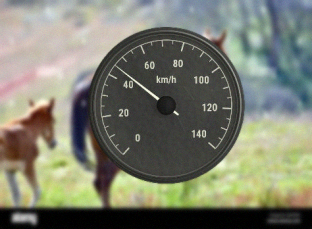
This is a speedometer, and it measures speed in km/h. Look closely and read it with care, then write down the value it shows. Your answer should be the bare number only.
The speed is 45
